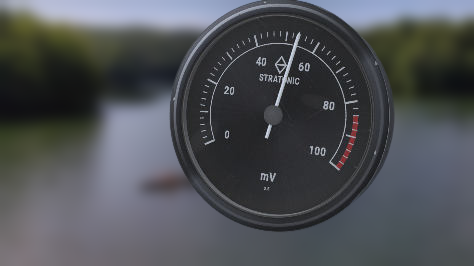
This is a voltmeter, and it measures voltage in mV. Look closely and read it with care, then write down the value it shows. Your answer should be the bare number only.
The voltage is 54
